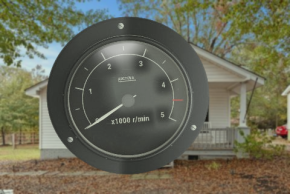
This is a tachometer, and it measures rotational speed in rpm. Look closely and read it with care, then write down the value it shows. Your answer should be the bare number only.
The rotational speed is 0
